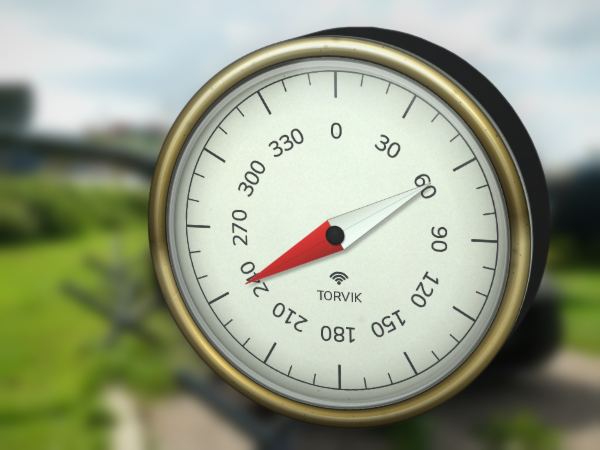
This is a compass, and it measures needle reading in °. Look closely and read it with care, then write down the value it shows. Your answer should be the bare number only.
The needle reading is 240
